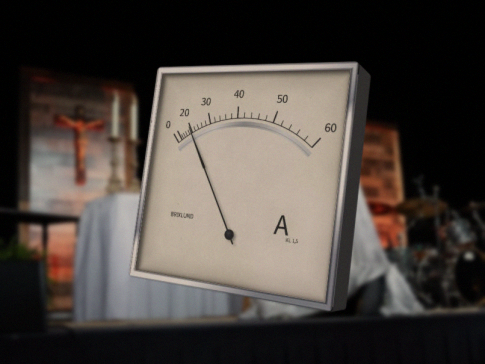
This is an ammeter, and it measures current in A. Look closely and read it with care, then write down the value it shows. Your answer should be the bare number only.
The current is 20
